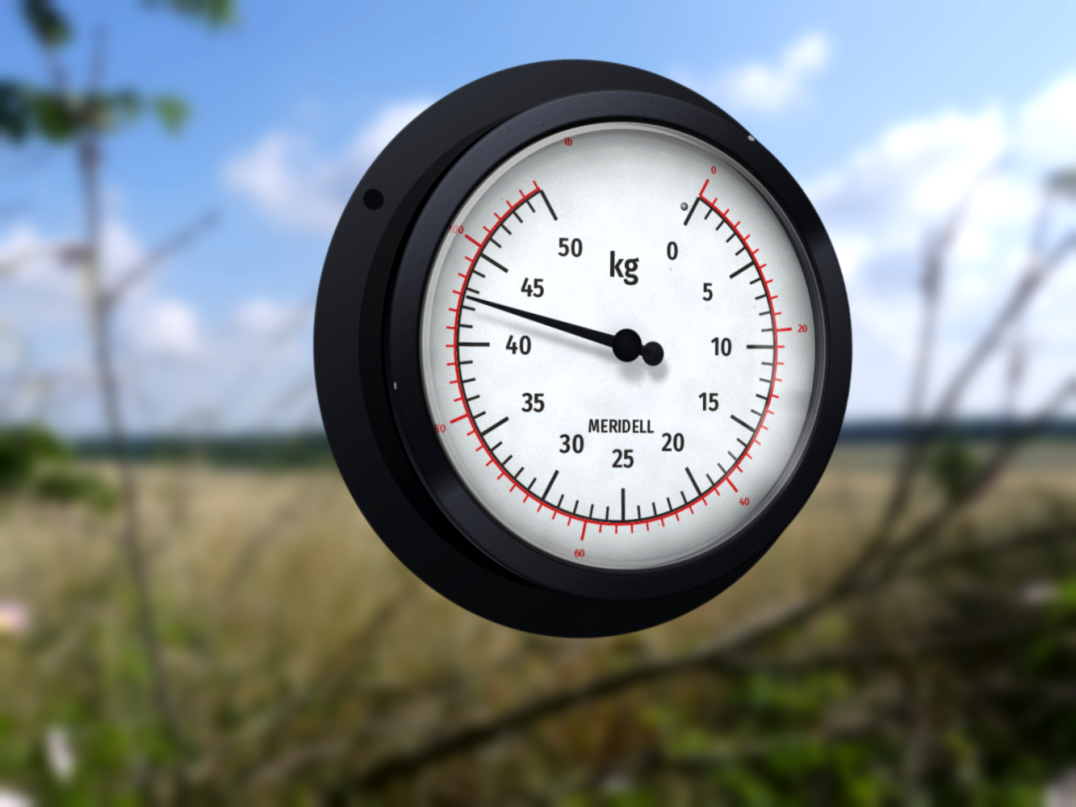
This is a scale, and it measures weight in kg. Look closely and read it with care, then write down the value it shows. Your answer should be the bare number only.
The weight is 42.5
